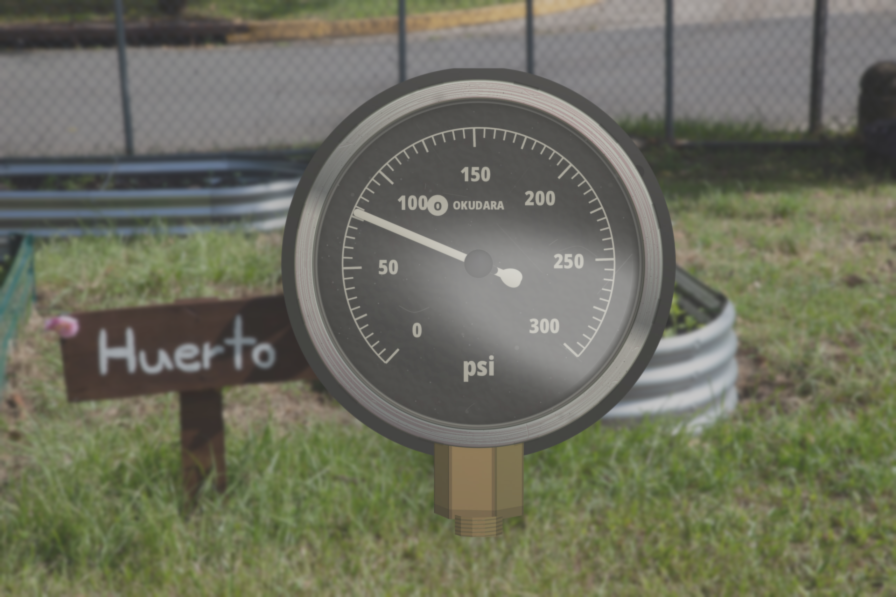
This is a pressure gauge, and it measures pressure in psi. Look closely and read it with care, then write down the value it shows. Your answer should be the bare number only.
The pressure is 77.5
